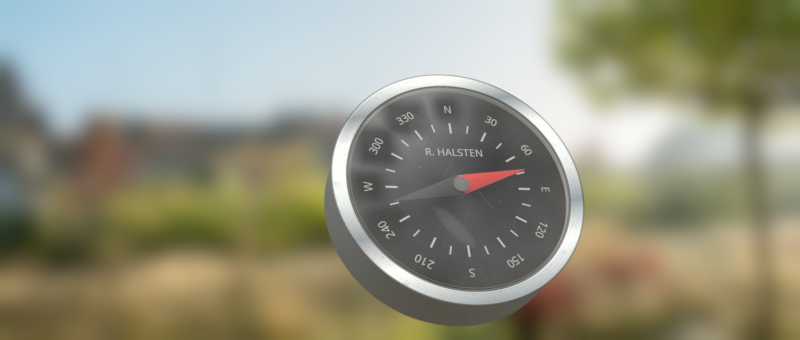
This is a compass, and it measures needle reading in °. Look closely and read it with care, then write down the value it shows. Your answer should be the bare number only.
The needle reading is 75
